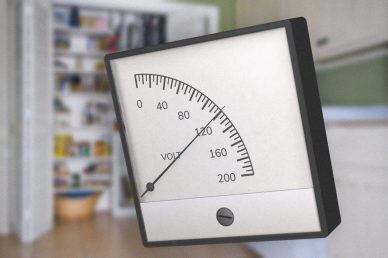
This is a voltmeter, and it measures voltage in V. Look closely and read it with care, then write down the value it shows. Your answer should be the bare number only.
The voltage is 120
